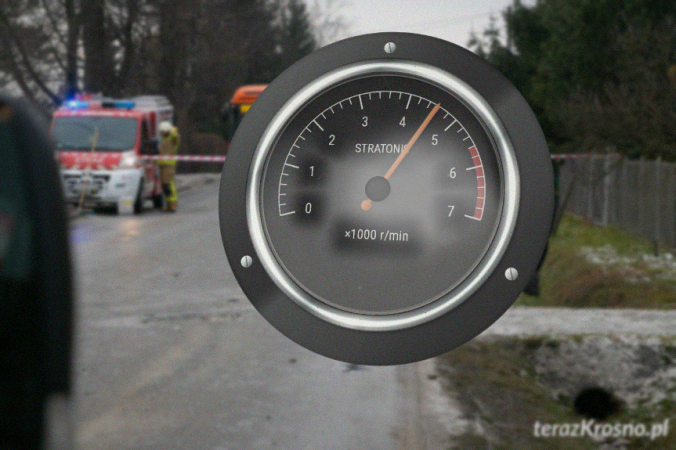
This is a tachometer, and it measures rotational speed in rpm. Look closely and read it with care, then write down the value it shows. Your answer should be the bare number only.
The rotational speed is 4600
